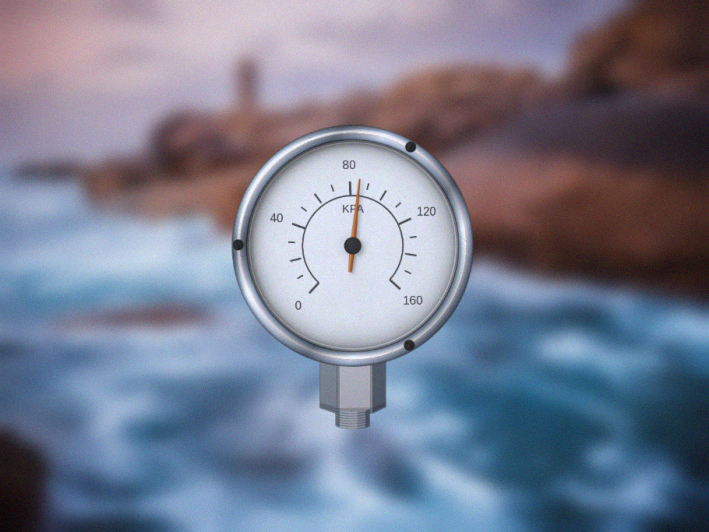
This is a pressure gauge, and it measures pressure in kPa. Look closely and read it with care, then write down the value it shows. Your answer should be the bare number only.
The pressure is 85
